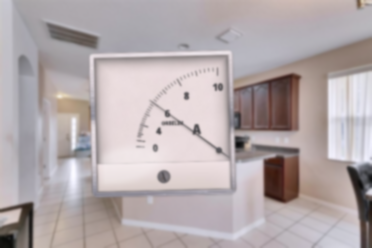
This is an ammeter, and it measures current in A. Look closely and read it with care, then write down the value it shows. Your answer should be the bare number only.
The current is 6
